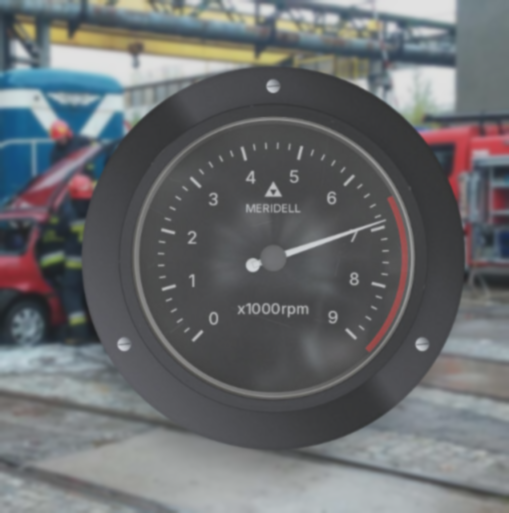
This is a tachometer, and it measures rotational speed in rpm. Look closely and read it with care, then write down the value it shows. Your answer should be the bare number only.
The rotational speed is 6900
